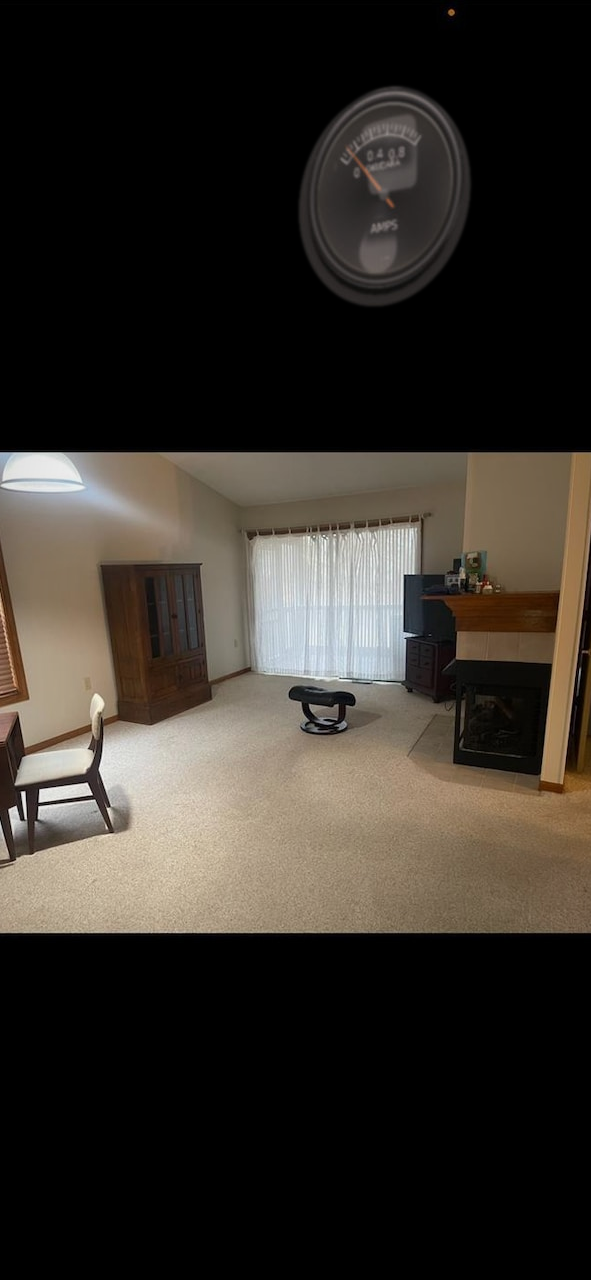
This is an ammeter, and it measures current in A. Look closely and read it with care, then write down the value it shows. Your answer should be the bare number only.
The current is 0.1
